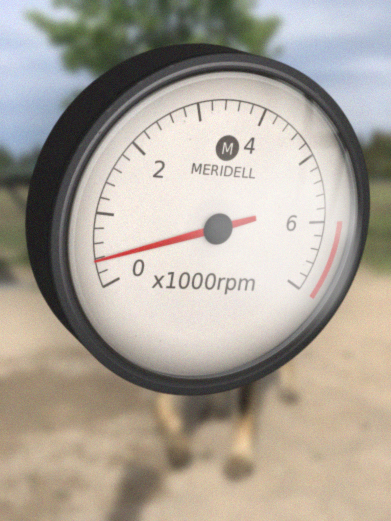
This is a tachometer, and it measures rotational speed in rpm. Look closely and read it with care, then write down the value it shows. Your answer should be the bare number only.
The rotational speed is 400
